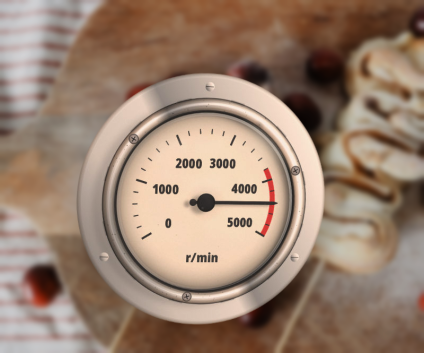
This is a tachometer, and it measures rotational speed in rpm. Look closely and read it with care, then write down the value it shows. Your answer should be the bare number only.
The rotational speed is 4400
